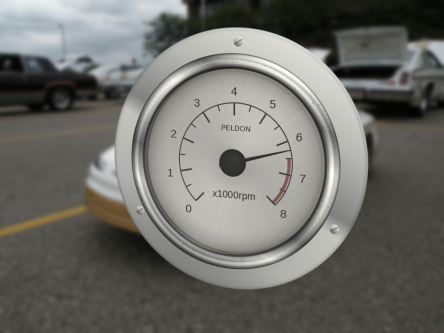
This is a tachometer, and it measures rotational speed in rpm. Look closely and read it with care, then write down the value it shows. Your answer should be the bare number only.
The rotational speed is 6250
